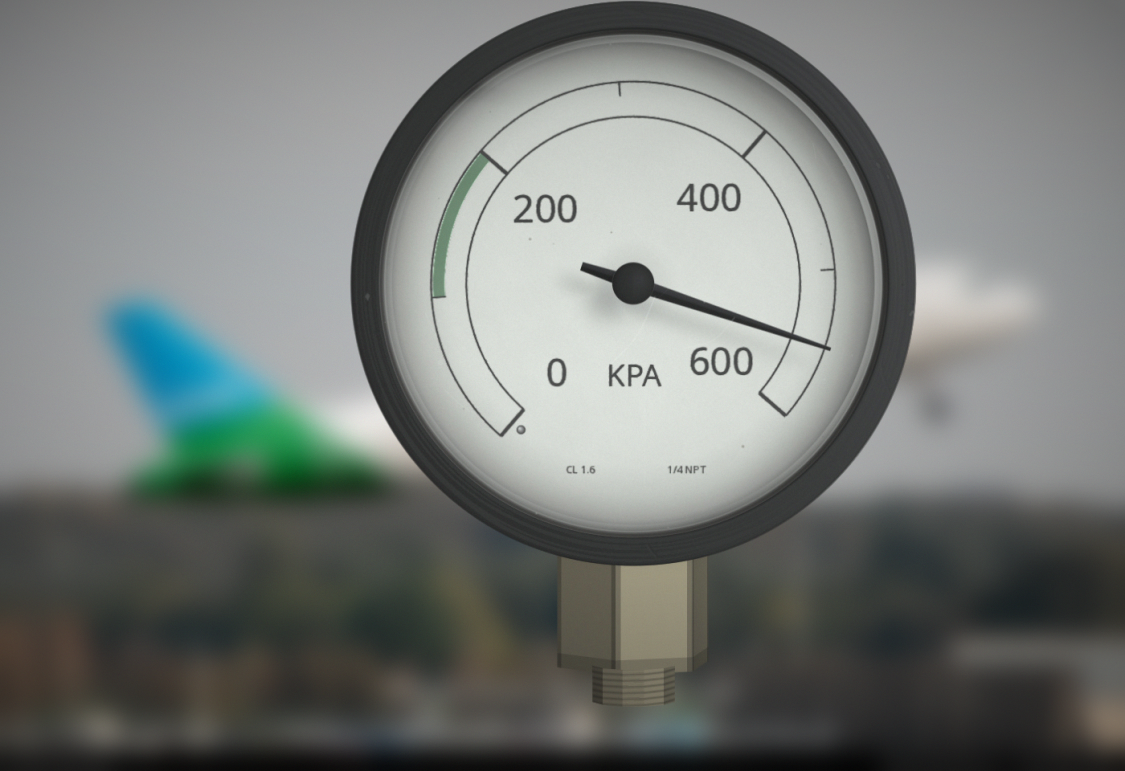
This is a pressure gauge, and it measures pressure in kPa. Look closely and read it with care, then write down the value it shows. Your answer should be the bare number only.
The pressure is 550
